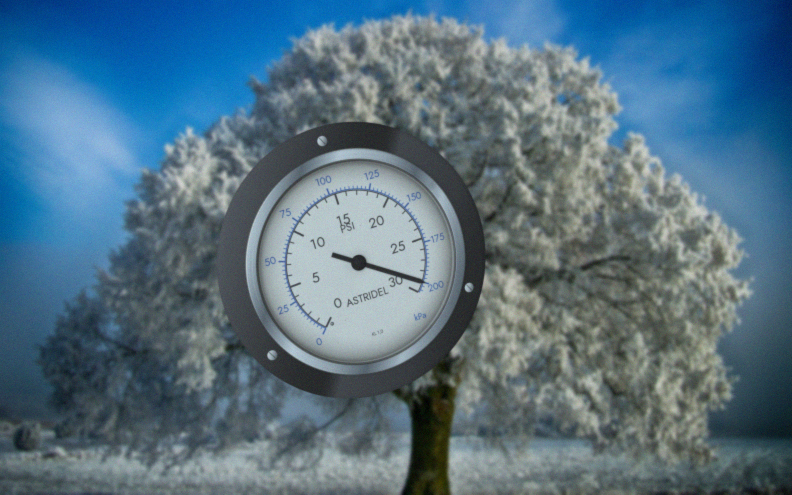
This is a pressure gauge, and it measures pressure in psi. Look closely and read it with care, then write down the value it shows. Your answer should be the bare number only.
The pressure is 29
